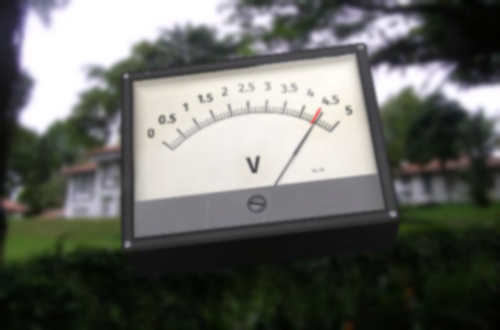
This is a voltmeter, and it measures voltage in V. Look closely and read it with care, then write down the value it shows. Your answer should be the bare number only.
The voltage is 4.5
